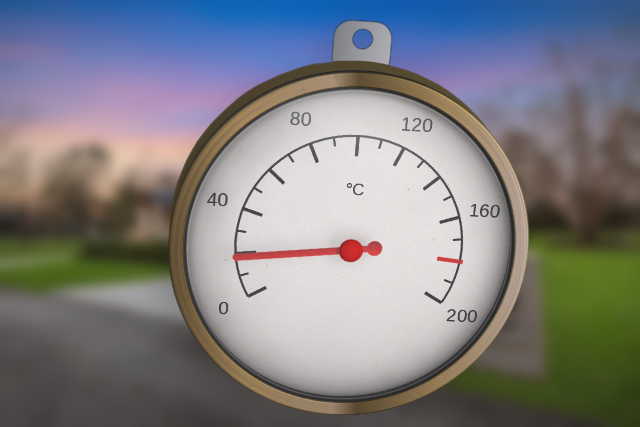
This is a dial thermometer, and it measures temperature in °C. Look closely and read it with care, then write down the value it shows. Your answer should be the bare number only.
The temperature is 20
